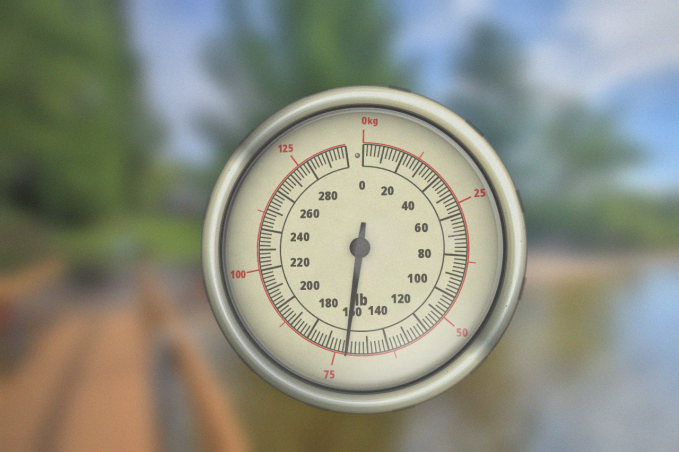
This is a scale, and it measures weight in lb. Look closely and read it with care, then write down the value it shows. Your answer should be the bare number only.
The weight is 160
